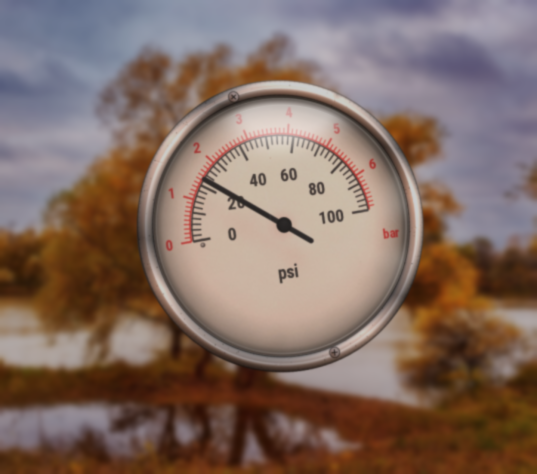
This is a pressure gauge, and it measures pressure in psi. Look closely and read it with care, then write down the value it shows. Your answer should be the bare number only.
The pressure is 22
